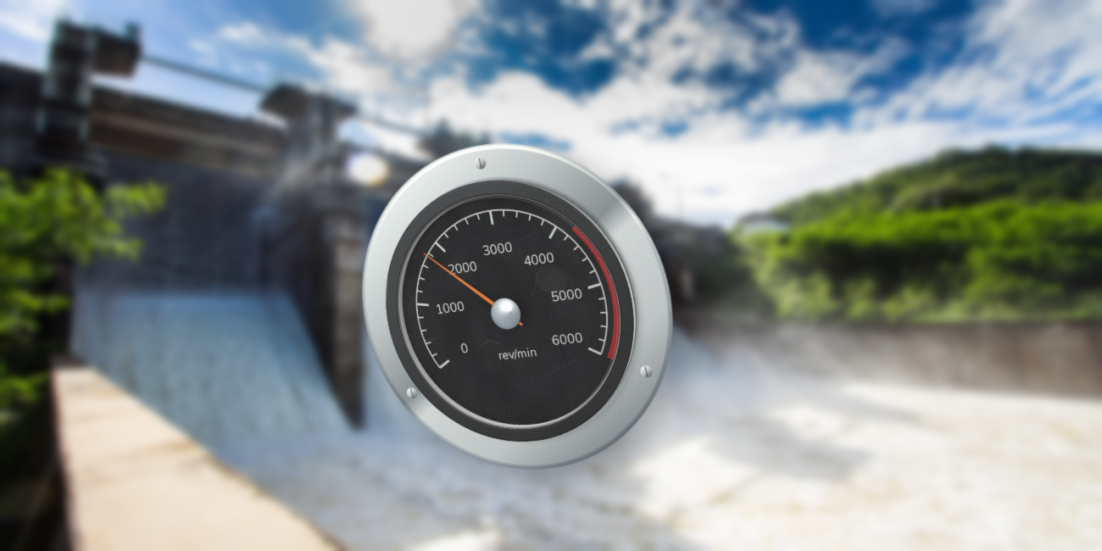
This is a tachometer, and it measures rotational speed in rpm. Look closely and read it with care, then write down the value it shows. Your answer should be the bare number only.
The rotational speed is 1800
